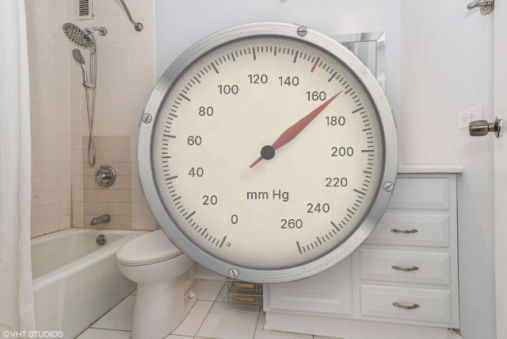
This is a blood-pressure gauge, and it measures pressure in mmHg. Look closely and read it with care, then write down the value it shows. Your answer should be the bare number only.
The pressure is 168
